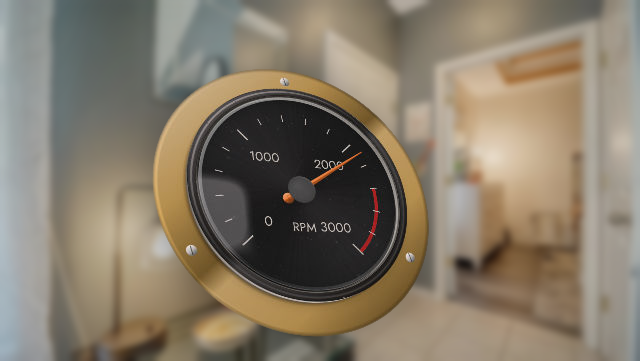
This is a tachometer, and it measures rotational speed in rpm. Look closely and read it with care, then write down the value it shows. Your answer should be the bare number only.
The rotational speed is 2100
